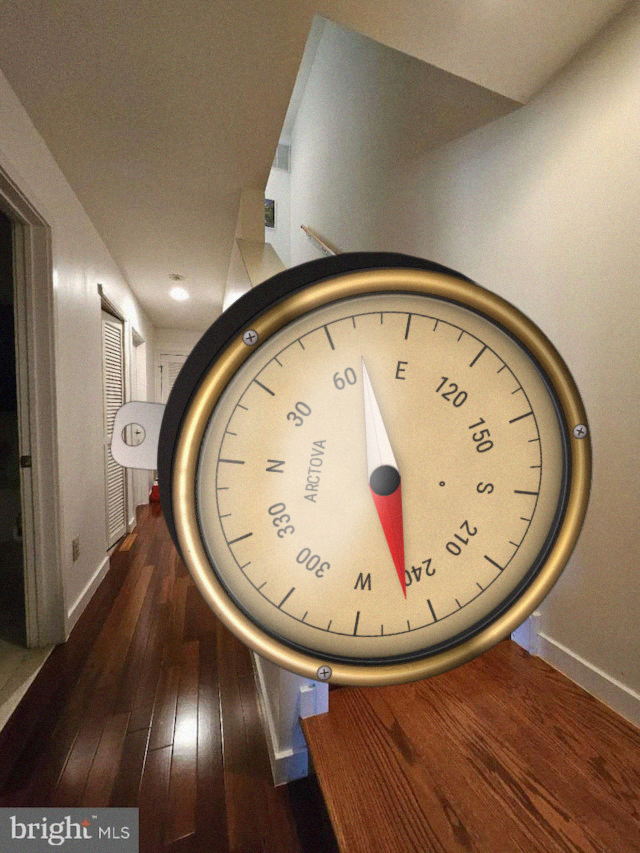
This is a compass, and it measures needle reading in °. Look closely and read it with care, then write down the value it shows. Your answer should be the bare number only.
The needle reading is 250
